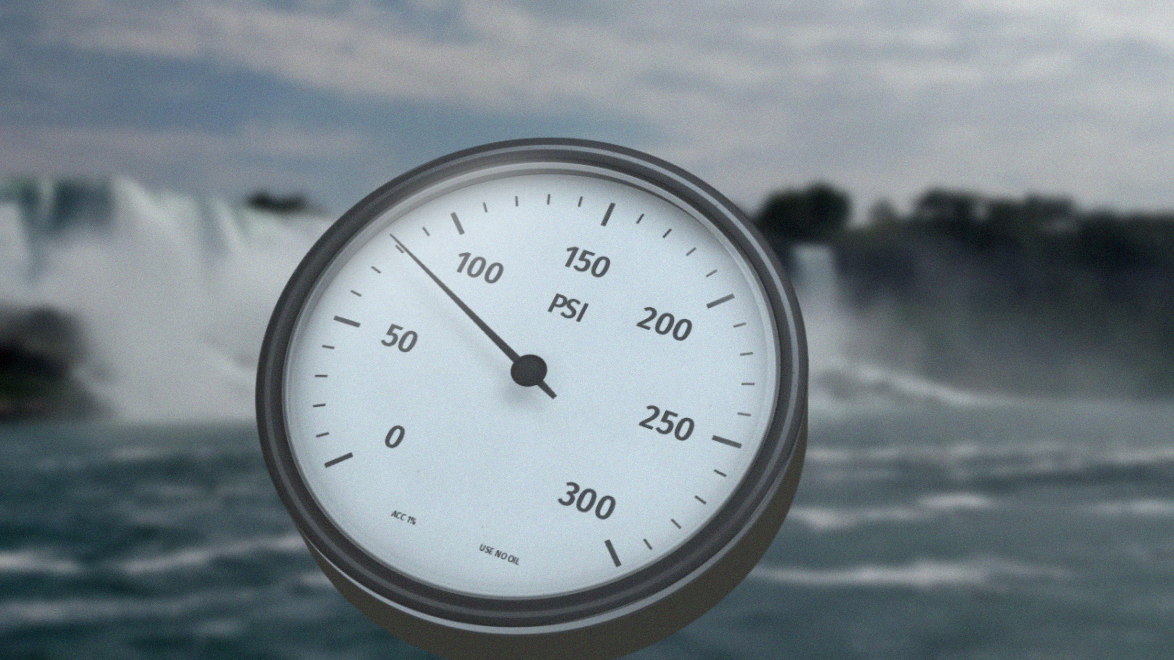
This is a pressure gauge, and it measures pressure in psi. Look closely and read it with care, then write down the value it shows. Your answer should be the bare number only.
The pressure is 80
